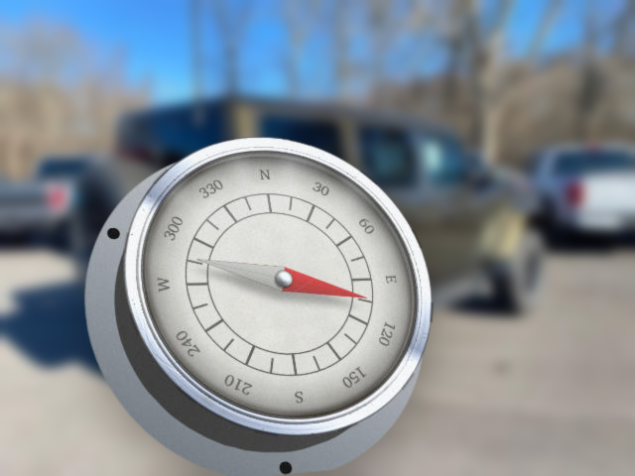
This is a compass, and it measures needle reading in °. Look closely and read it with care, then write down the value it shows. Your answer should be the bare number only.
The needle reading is 105
